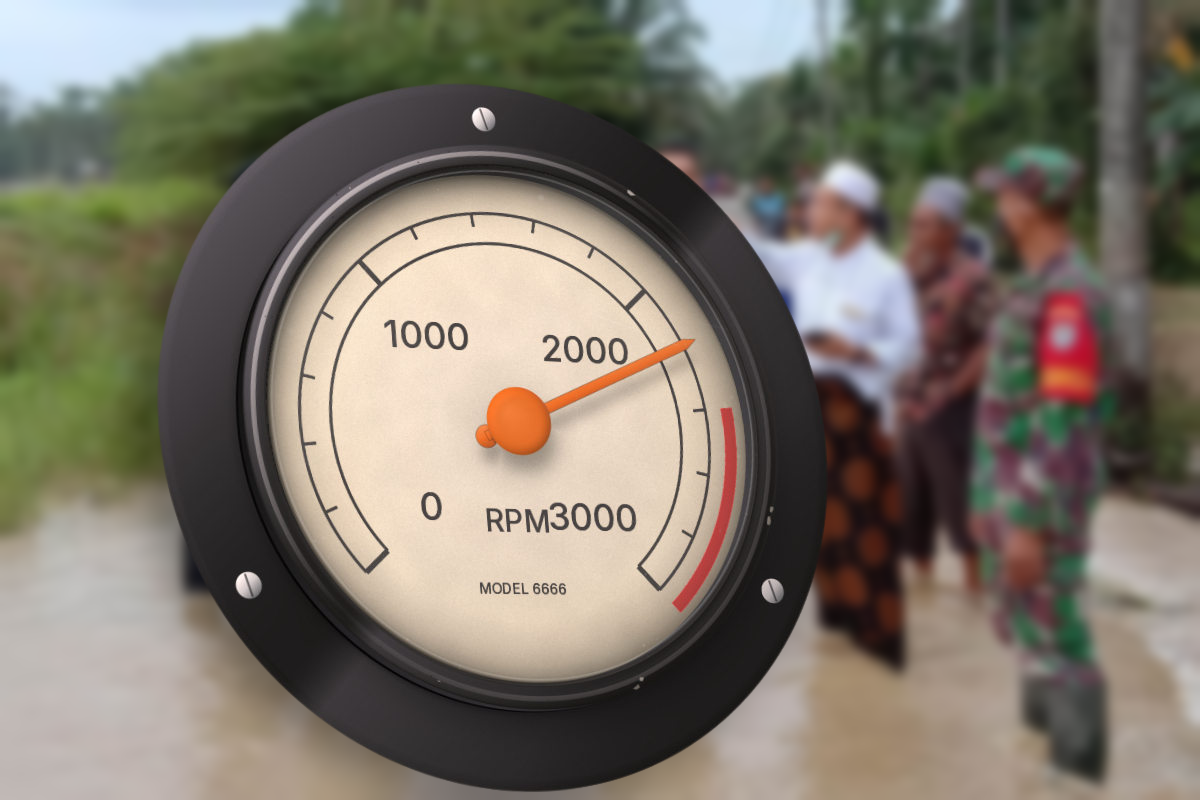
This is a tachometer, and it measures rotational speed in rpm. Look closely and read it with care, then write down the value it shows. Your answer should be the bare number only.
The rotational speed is 2200
